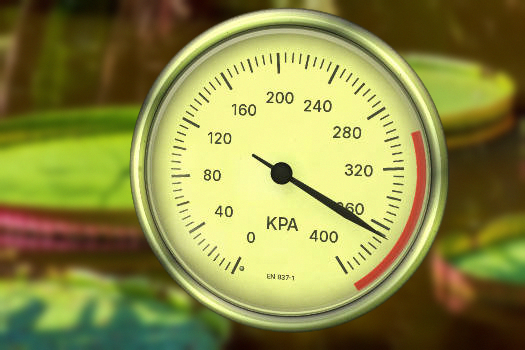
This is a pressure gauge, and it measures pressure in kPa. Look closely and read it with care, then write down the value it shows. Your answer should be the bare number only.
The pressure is 365
